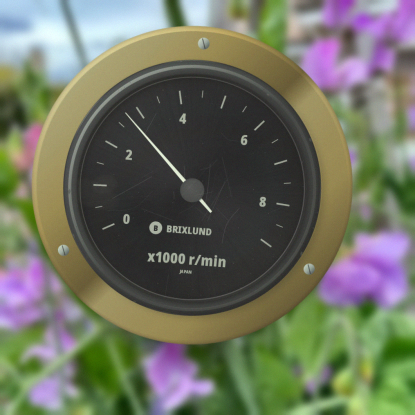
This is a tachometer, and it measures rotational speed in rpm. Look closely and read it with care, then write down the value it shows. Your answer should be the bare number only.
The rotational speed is 2750
